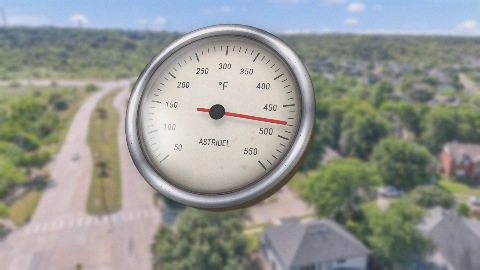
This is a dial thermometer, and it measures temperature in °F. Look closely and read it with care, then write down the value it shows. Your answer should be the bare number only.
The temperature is 480
